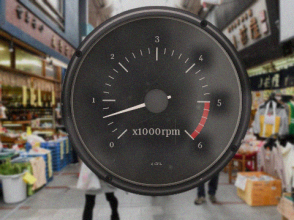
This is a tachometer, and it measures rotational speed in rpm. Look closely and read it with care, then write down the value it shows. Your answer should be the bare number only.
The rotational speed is 600
